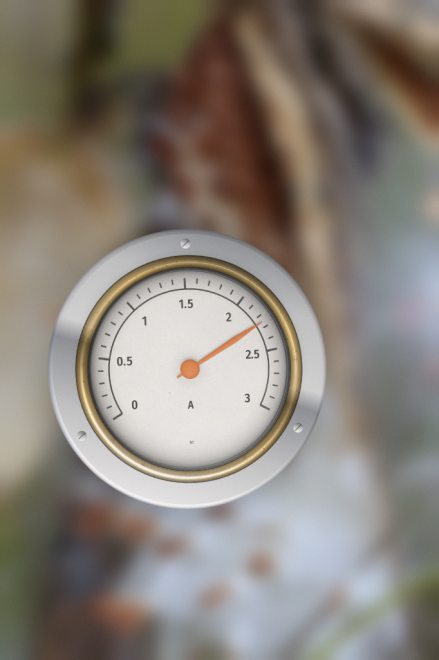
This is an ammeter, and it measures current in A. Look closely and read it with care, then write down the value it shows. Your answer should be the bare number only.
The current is 2.25
